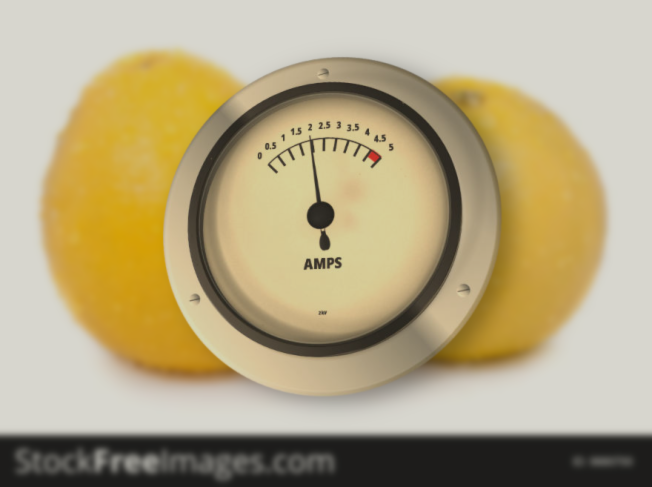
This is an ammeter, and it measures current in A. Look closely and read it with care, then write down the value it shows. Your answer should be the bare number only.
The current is 2
